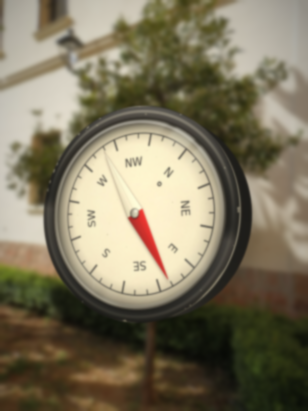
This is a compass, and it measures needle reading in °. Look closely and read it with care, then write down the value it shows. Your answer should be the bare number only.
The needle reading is 110
